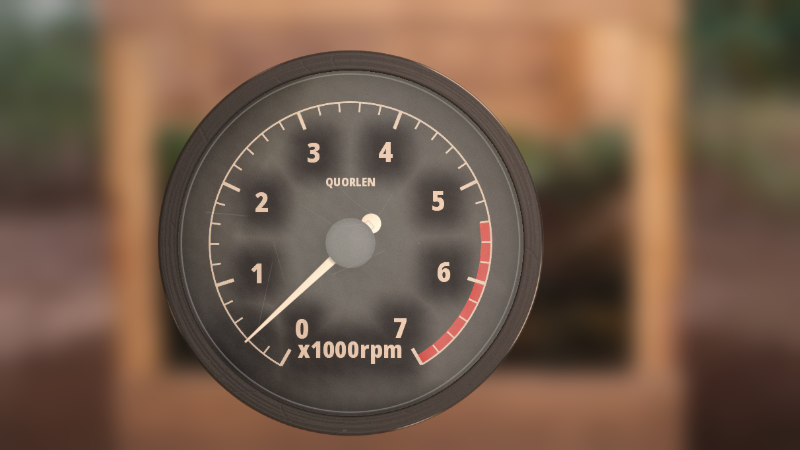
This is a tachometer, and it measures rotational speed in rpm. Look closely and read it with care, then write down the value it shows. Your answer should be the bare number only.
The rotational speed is 400
